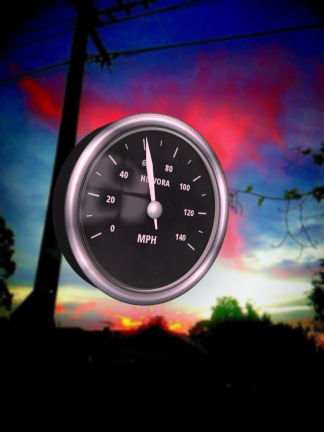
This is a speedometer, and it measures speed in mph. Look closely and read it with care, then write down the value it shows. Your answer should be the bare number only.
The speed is 60
